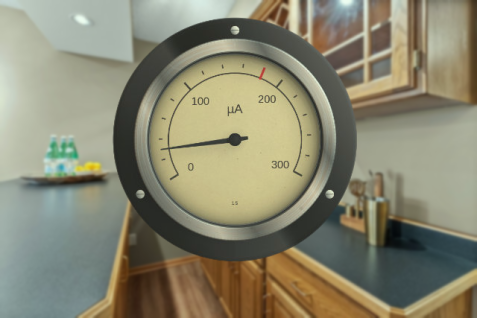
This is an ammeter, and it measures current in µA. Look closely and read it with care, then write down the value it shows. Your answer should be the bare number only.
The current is 30
